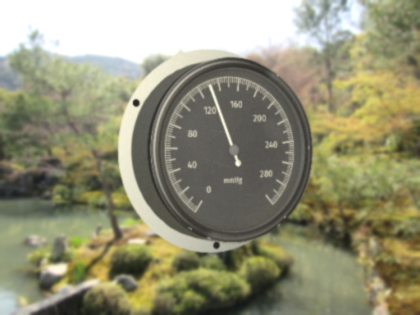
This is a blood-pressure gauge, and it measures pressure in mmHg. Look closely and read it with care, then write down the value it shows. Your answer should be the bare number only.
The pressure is 130
